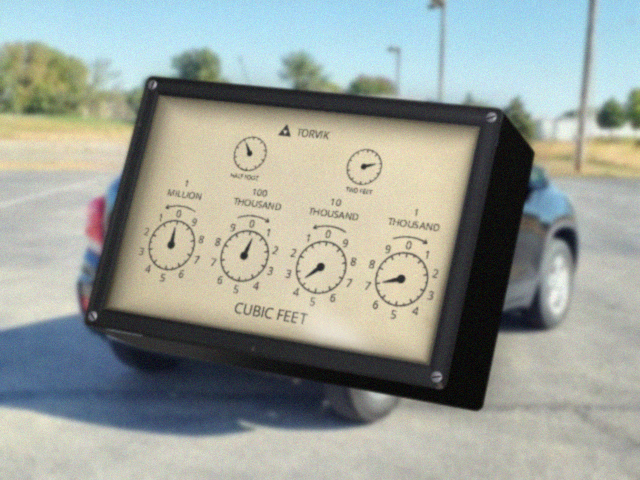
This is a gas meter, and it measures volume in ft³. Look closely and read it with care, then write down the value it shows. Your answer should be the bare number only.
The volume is 3700
